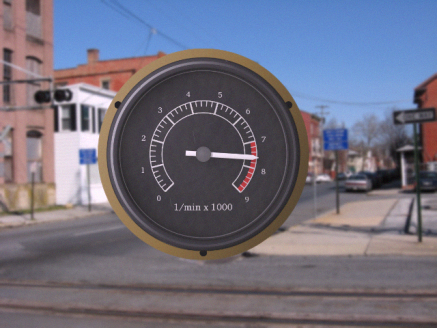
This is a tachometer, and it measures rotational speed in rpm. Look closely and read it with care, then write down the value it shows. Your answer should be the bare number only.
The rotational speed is 7600
